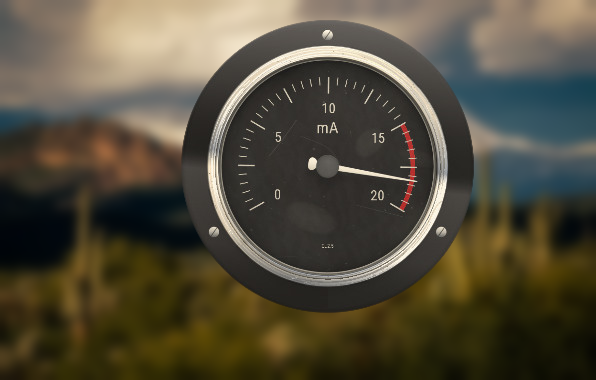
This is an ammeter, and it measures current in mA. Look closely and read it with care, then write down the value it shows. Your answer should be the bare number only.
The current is 18.25
